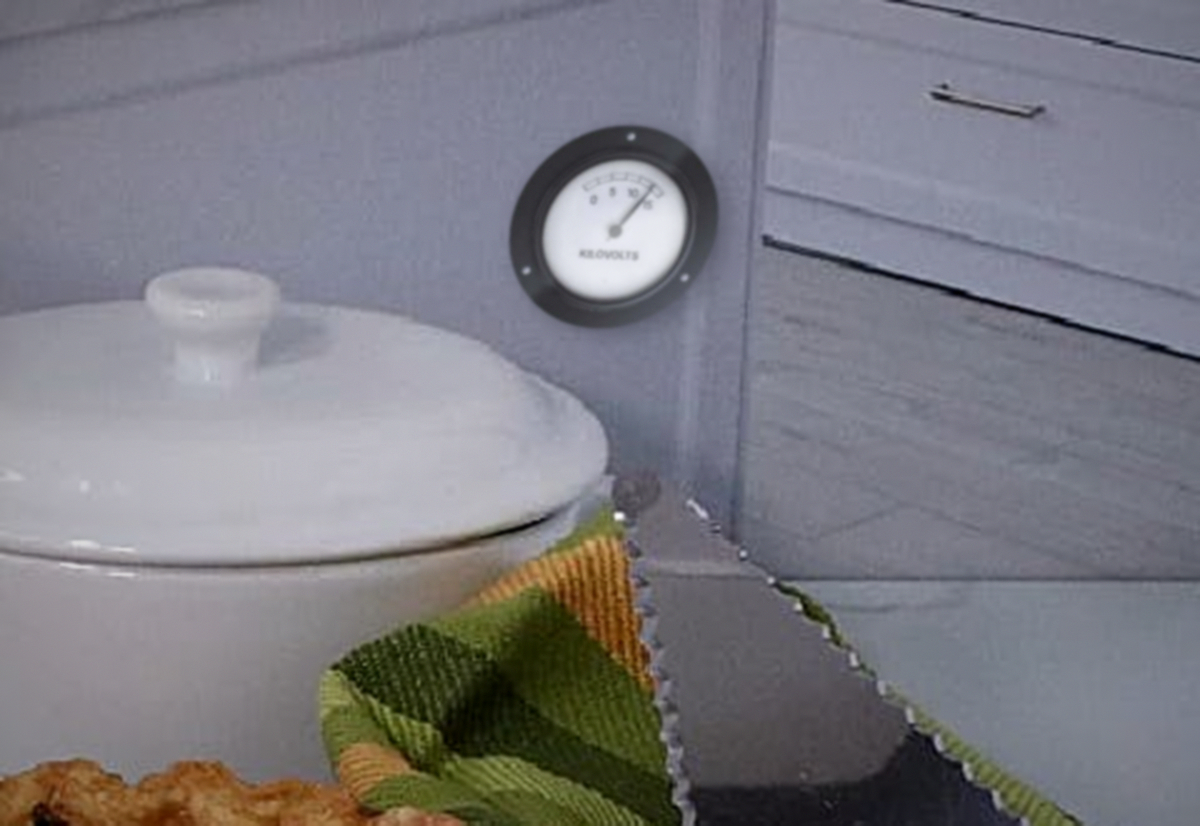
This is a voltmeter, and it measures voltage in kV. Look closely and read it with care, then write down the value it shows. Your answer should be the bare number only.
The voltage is 12.5
